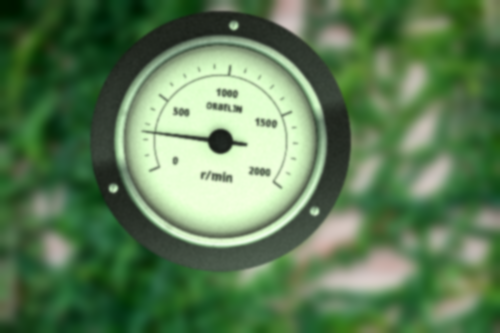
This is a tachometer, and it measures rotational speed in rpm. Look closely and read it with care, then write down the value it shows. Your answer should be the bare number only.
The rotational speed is 250
